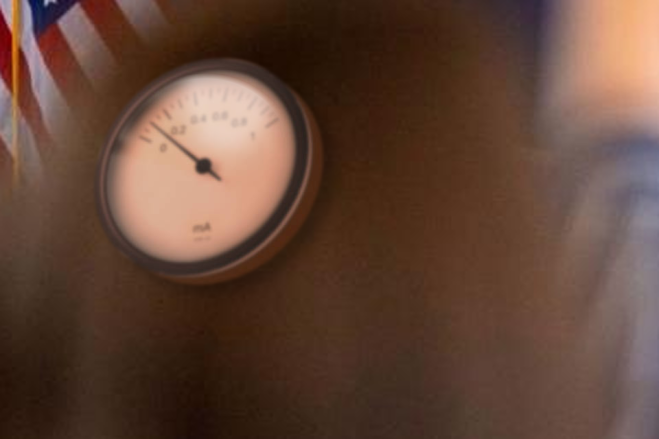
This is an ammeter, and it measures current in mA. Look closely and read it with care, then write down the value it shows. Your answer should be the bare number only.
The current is 0.1
